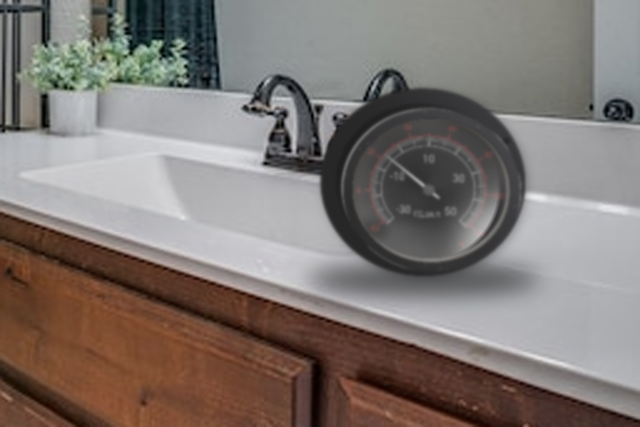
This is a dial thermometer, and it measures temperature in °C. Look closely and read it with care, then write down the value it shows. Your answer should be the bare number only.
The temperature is -5
